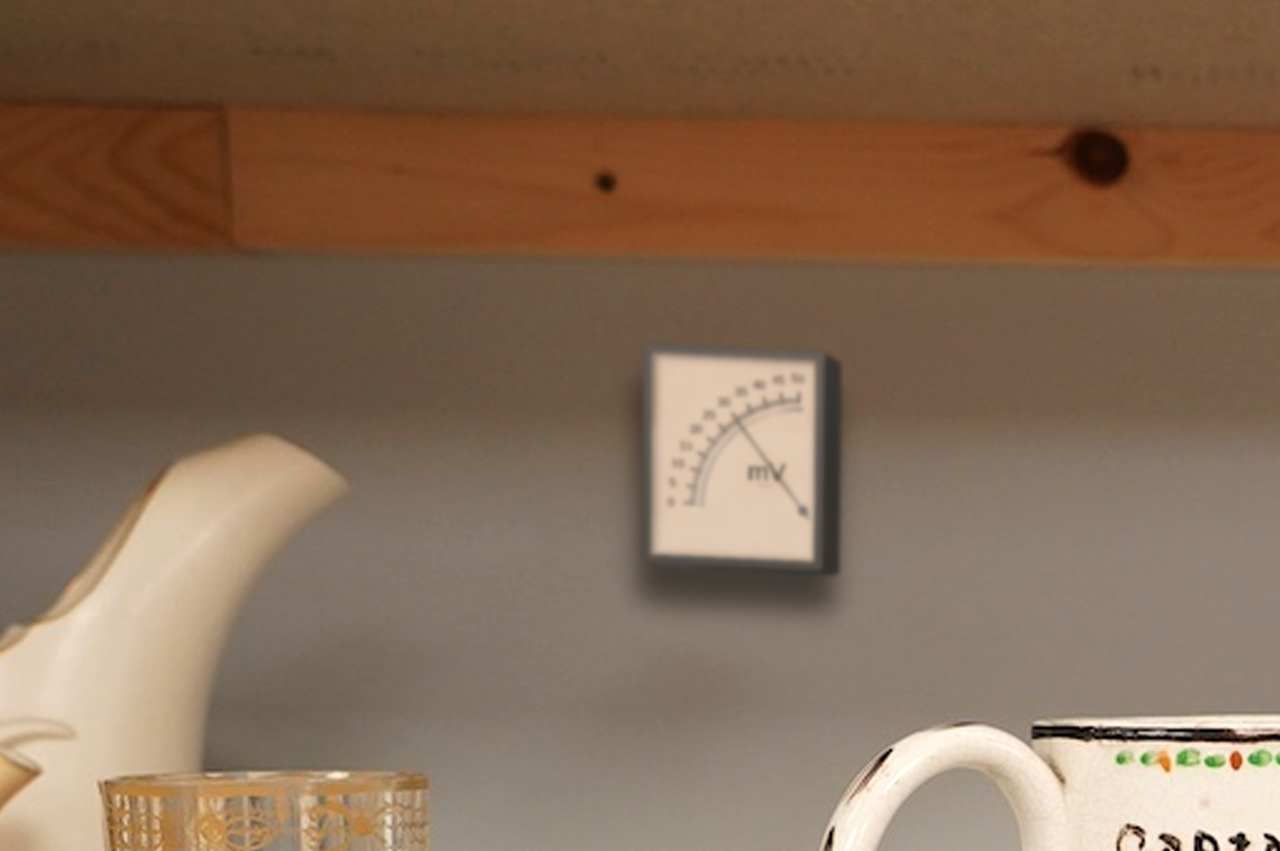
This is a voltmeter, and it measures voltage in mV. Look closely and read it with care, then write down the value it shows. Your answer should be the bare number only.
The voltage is 30
